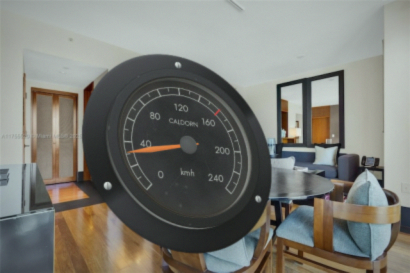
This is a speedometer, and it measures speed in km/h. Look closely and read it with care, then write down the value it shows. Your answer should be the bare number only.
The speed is 30
